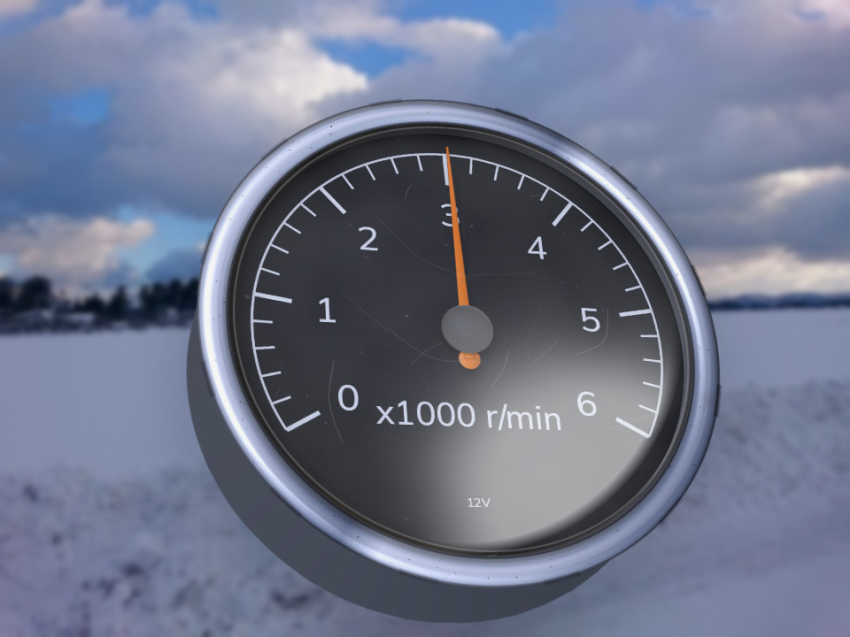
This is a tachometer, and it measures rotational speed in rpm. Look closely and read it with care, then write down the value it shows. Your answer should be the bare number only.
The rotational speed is 3000
